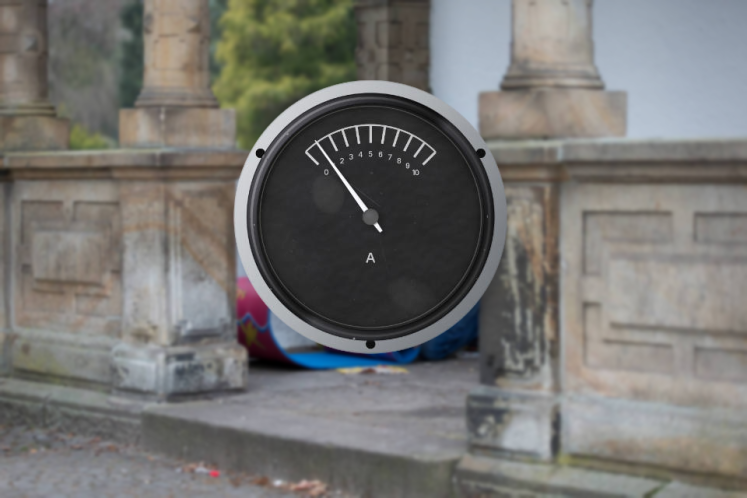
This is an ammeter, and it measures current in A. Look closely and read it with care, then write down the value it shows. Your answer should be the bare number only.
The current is 1
